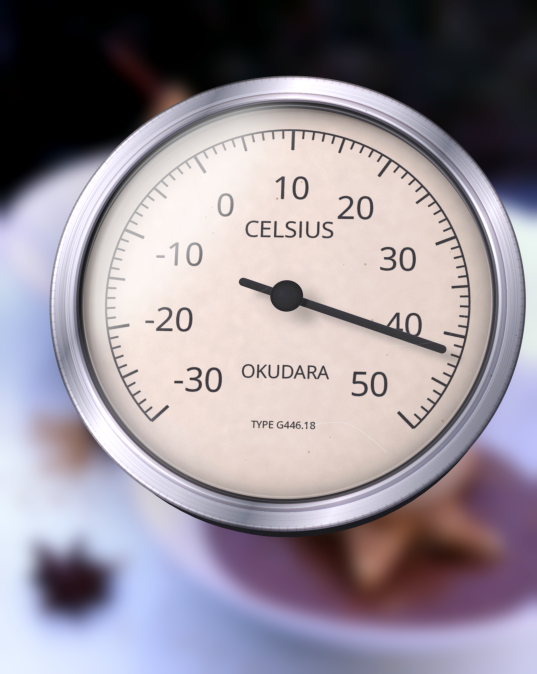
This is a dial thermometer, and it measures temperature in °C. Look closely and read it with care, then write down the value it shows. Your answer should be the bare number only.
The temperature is 42
